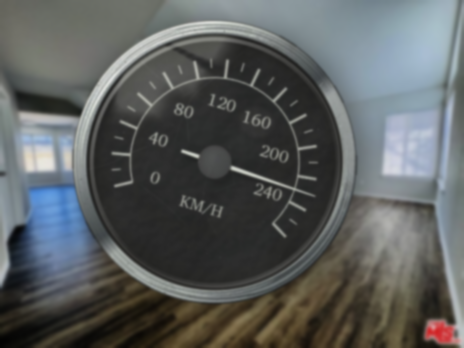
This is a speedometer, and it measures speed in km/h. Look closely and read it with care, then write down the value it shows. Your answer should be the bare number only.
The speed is 230
